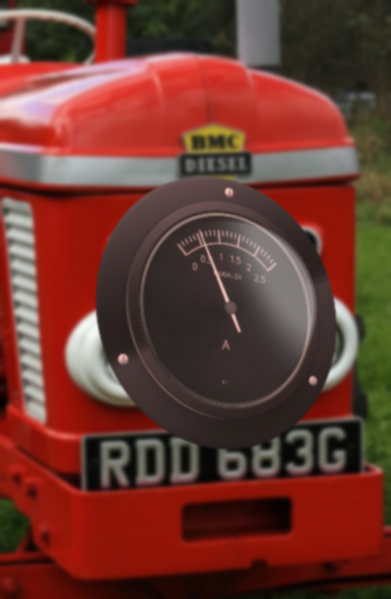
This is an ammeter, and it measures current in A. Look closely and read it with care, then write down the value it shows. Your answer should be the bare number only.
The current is 0.5
